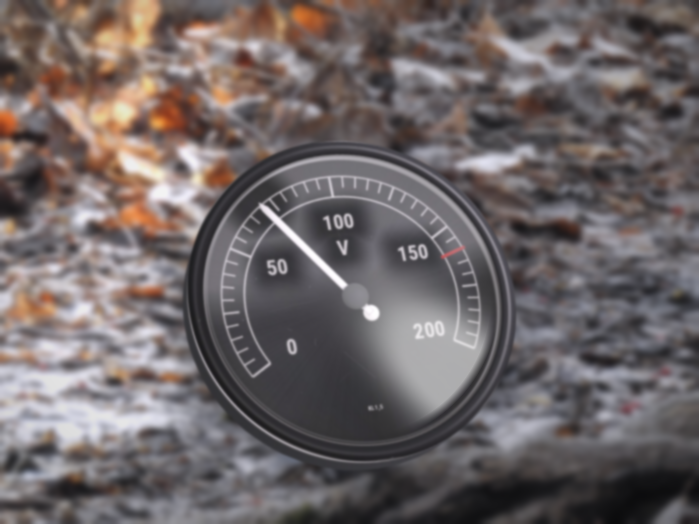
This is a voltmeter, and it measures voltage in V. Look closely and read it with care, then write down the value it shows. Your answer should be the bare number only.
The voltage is 70
